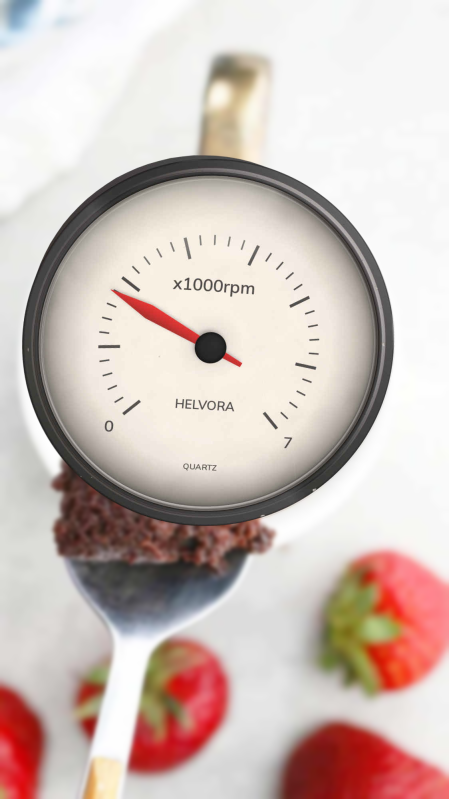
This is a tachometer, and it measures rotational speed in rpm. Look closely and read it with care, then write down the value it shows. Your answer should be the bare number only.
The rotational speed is 1800
